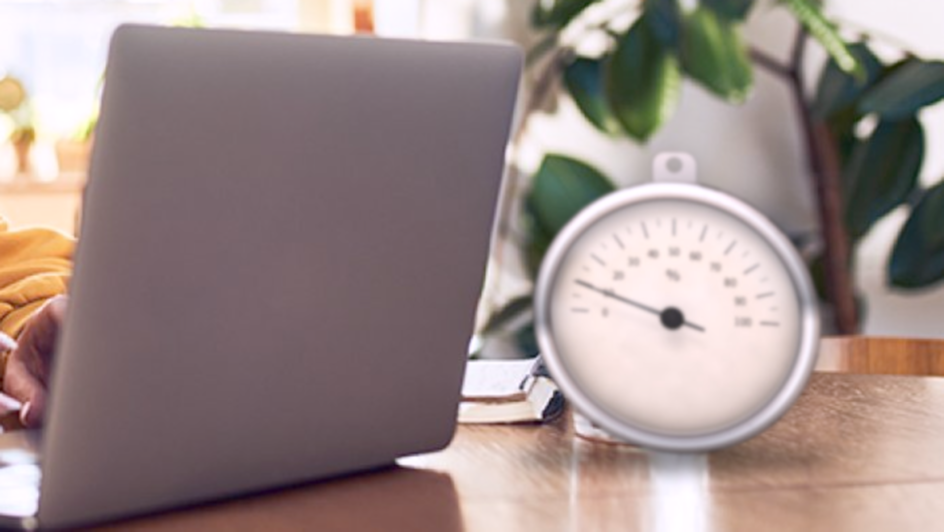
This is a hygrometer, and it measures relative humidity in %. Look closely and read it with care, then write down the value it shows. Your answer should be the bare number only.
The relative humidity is 10
